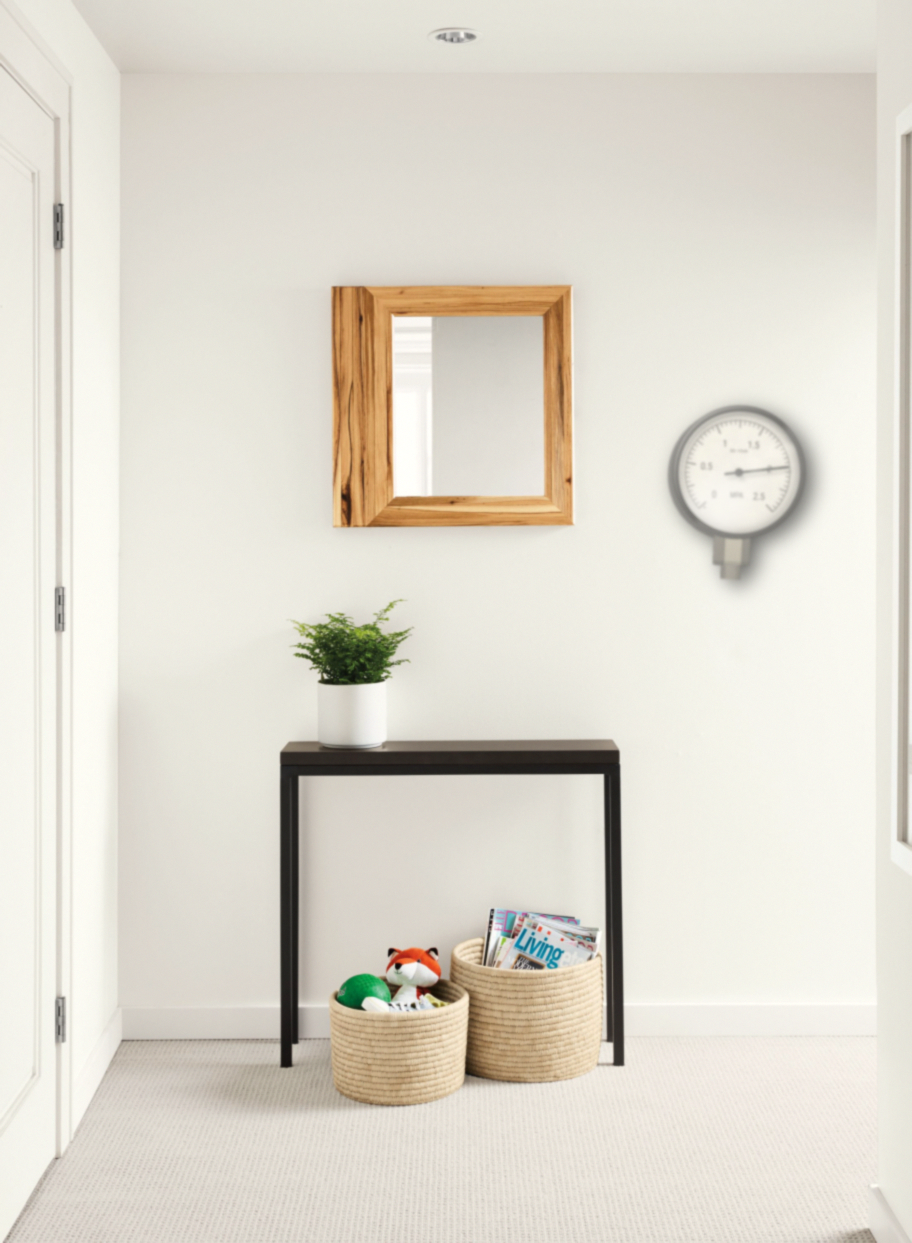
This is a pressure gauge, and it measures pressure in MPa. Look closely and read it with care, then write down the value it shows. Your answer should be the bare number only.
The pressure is 2
